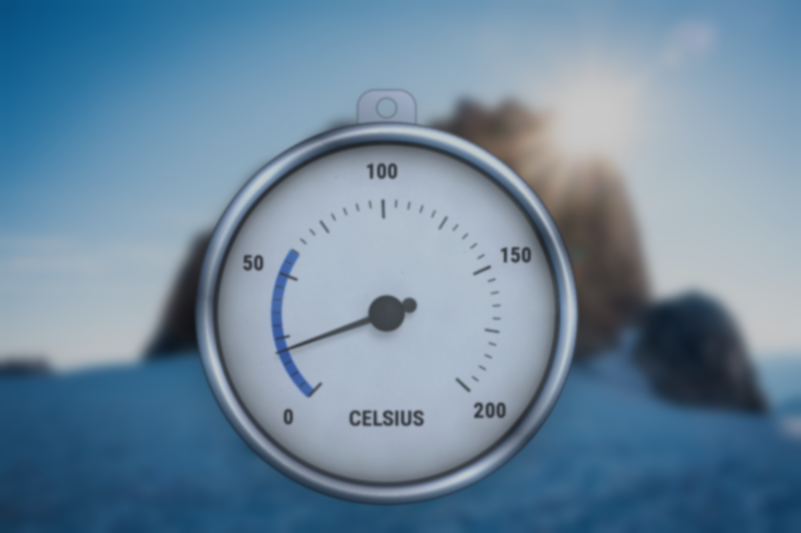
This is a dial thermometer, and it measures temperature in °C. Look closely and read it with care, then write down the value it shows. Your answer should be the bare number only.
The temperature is 20
